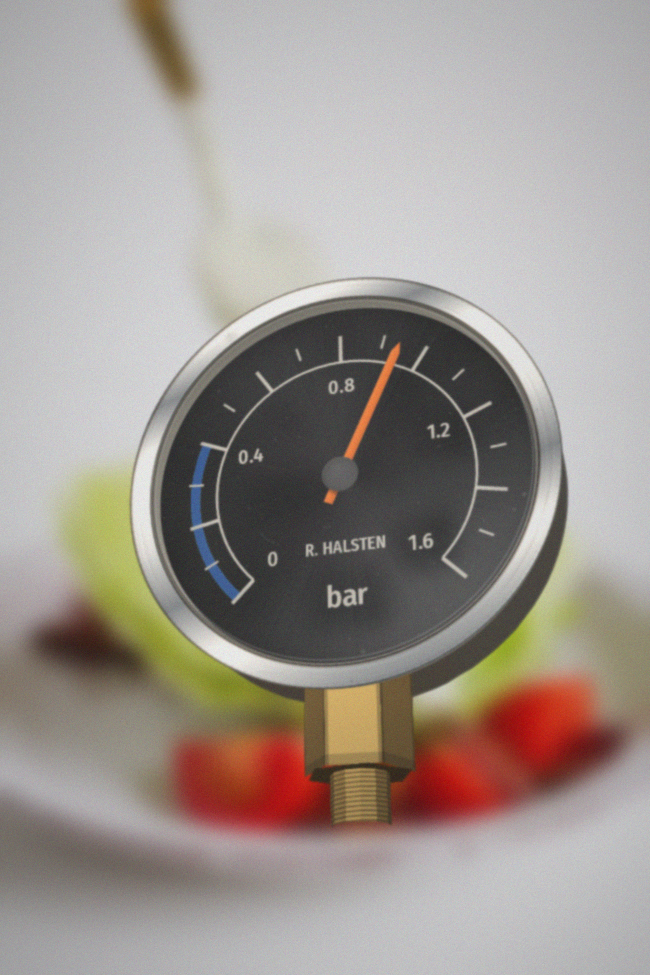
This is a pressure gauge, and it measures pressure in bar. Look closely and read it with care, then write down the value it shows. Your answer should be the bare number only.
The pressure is 0.95
